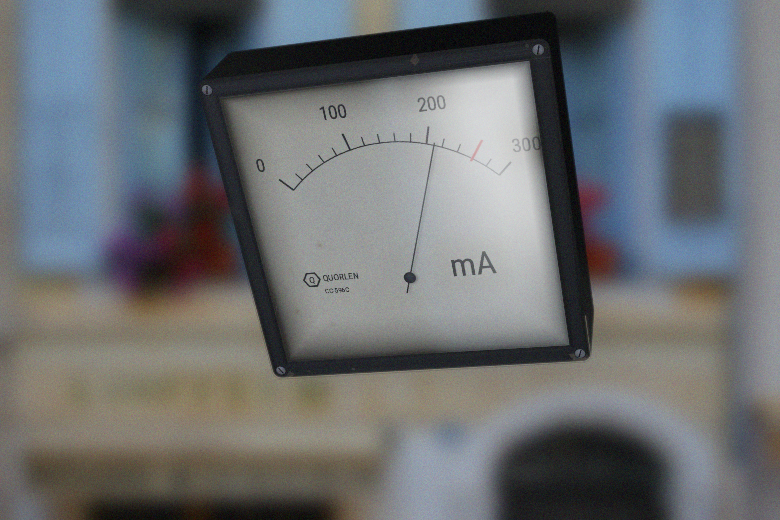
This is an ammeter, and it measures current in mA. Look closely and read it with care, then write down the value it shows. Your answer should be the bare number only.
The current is 210
